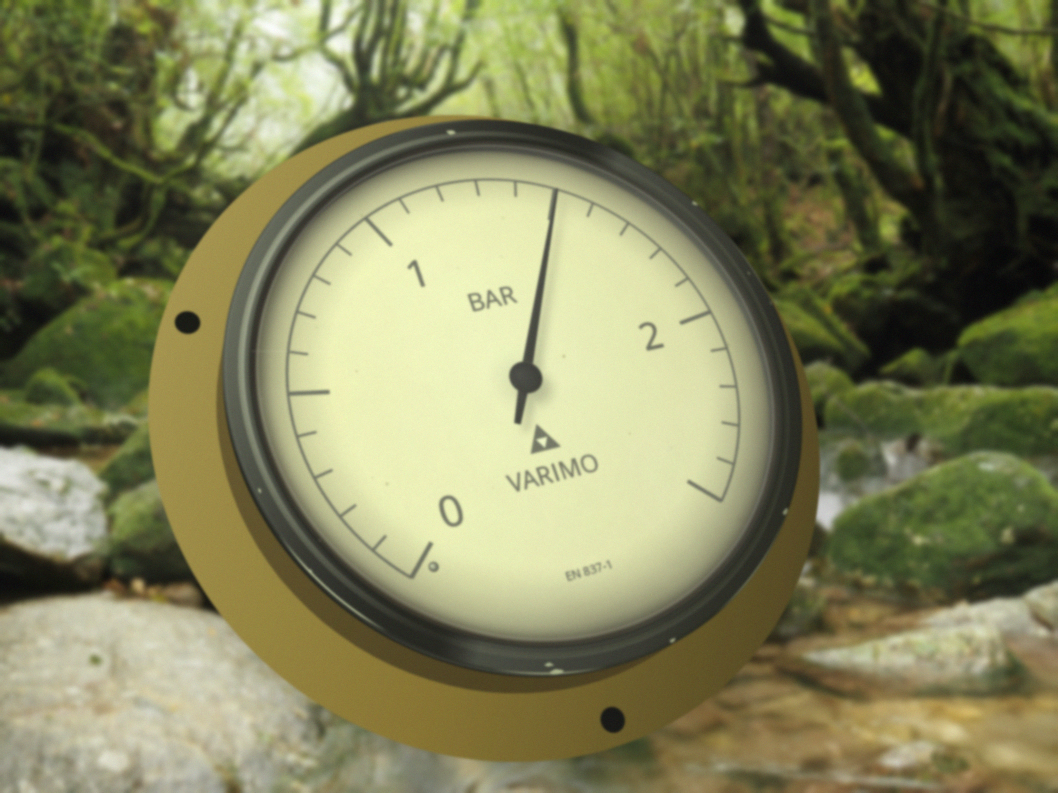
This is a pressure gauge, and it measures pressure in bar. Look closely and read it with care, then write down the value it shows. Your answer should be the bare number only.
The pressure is 1.5
